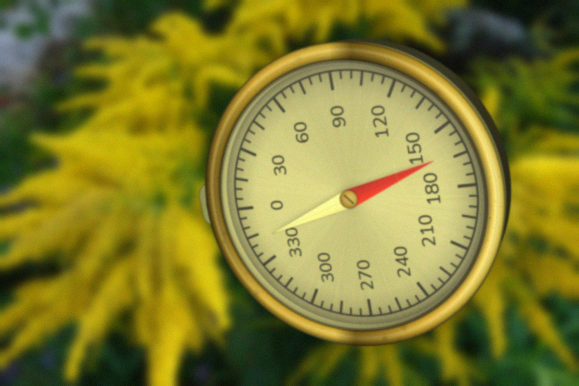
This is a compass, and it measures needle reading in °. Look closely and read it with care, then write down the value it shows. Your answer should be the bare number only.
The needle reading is 162.5
